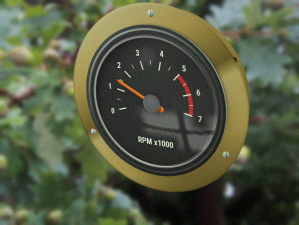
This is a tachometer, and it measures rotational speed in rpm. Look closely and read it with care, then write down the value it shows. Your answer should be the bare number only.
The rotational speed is 1500
